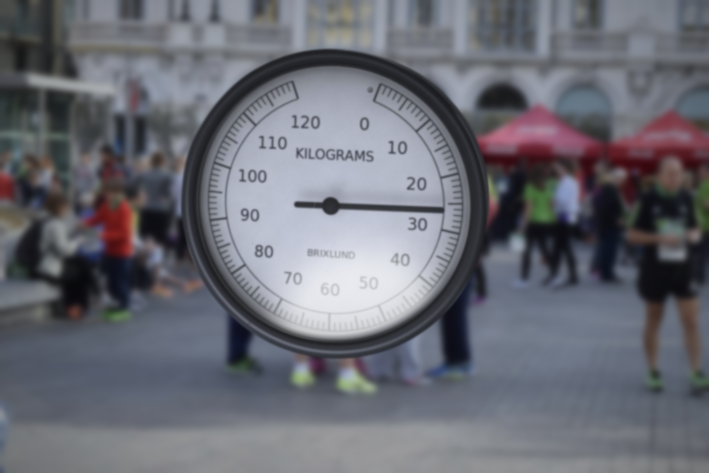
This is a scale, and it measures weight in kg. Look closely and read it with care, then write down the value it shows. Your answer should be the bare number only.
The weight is 26
